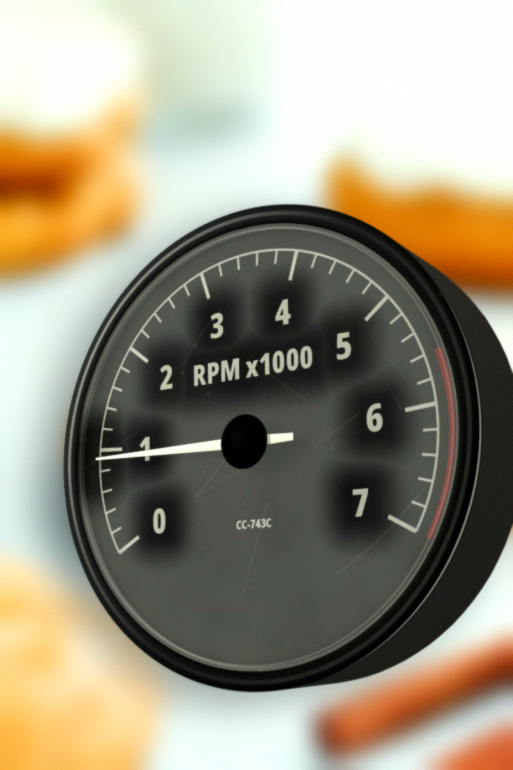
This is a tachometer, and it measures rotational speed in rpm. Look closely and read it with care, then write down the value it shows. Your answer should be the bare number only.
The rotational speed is 900
